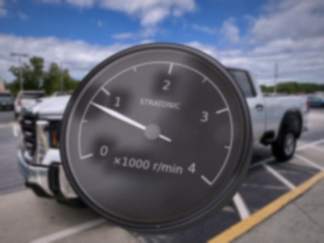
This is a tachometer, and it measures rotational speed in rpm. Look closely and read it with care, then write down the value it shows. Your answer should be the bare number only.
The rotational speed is 750
